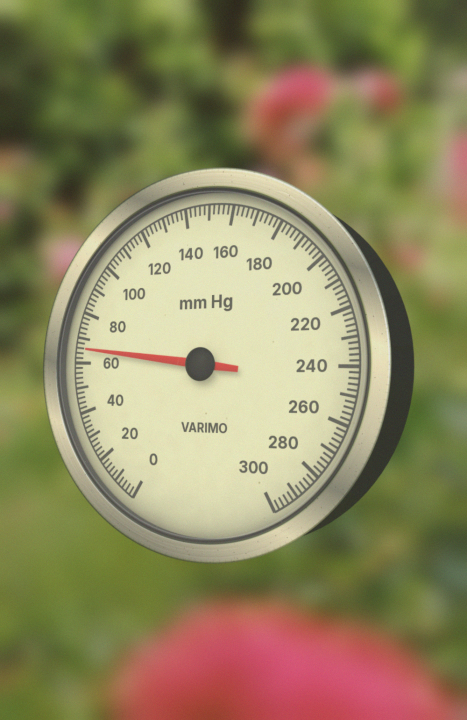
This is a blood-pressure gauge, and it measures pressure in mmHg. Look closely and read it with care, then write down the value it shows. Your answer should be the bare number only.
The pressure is 66
